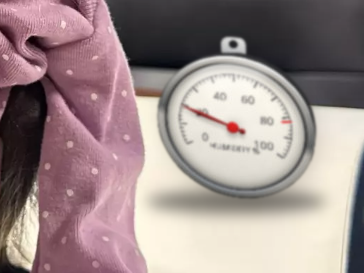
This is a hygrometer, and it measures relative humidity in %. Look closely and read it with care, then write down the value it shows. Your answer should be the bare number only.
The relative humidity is 20
